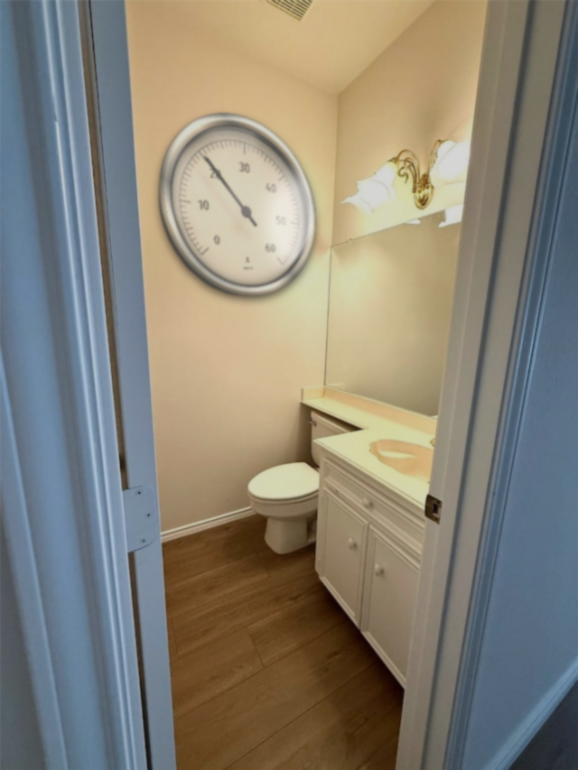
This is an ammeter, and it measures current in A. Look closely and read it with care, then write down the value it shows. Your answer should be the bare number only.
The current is 20
